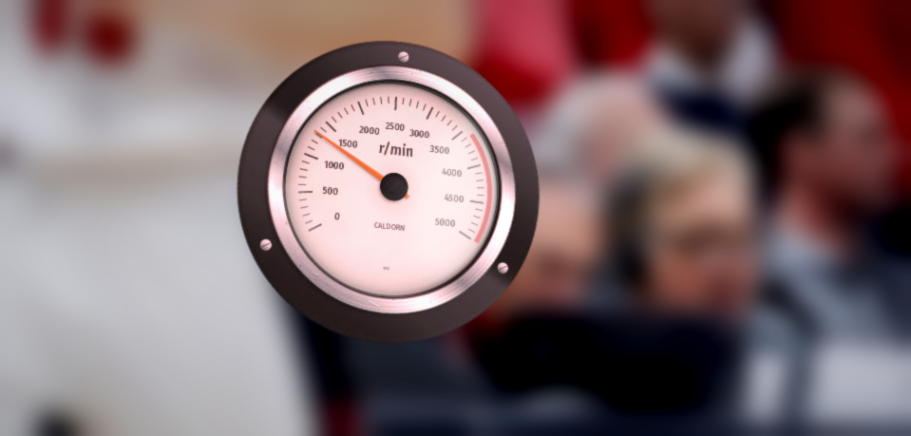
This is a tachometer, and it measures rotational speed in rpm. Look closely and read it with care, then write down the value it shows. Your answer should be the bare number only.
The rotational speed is 1300
